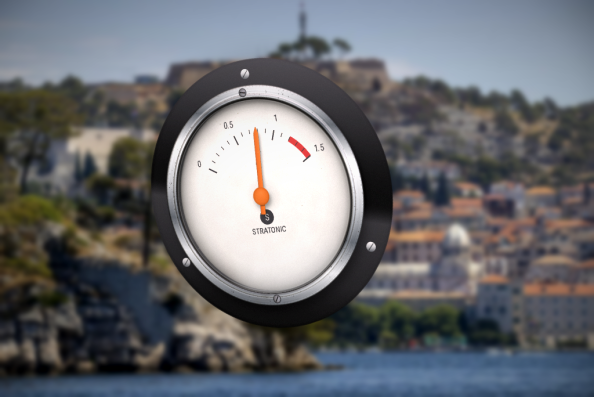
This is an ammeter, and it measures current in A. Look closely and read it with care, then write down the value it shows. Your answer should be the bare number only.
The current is 0.8
